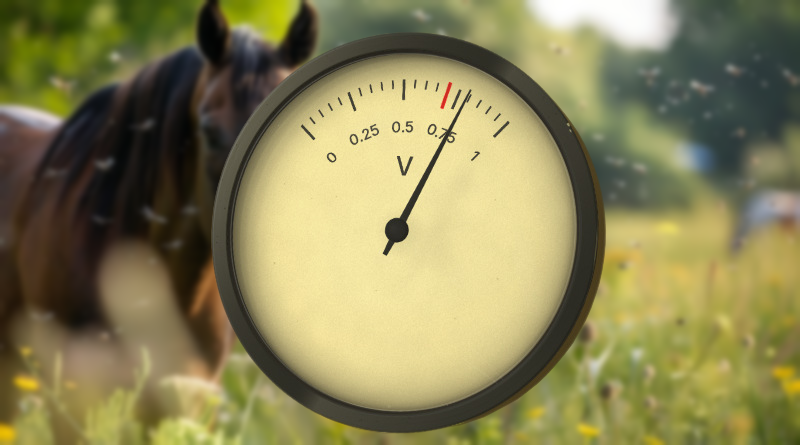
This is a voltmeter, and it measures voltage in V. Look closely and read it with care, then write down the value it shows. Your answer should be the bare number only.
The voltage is 0.8
